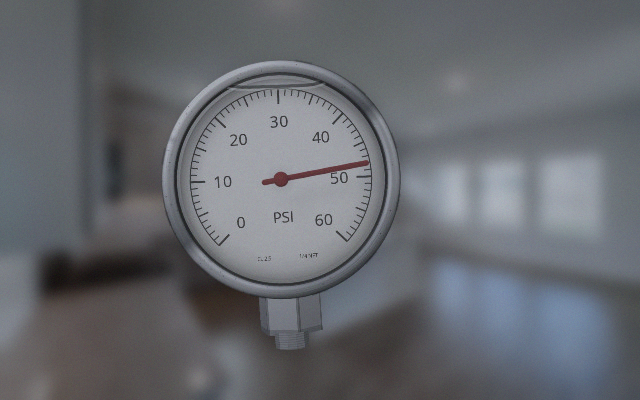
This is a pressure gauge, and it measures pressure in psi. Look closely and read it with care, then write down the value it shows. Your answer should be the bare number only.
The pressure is 48
